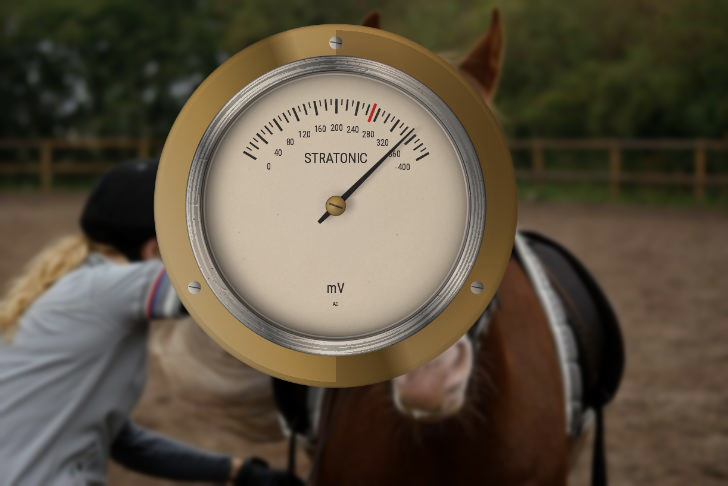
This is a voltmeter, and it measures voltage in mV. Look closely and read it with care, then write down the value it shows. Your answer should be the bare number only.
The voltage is 350
